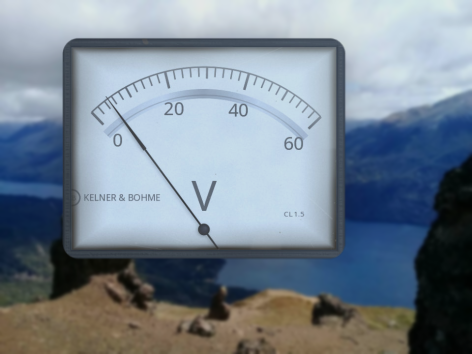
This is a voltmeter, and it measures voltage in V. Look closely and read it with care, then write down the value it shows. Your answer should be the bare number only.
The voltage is 5
